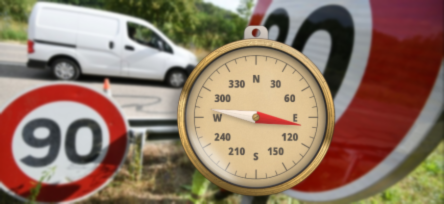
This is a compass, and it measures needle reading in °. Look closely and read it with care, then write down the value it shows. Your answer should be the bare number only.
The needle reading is 100
